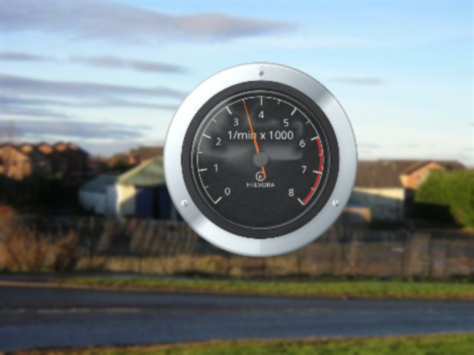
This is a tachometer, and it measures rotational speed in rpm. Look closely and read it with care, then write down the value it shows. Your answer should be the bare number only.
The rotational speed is 3500
